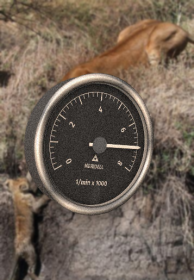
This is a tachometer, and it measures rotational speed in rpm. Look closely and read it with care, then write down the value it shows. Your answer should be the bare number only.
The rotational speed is 7000
